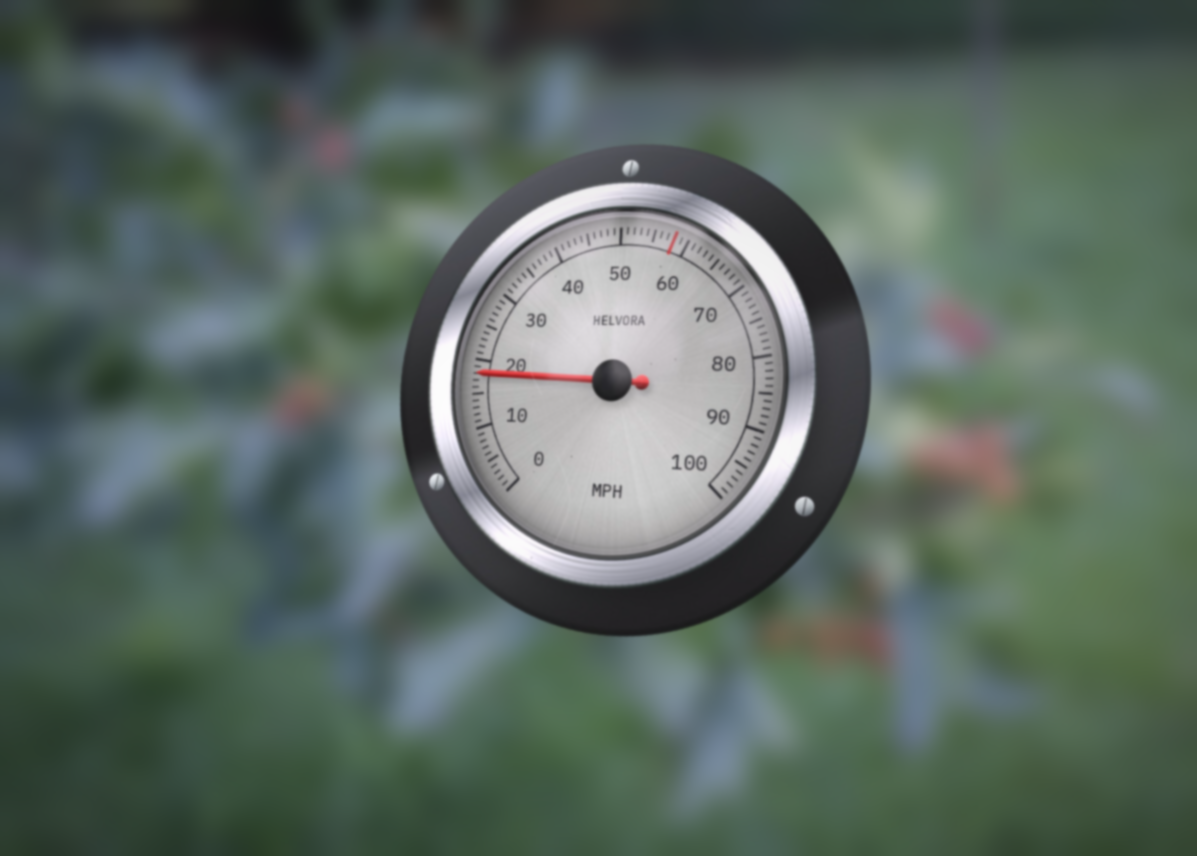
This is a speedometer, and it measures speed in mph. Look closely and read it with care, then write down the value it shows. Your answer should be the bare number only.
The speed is 18
